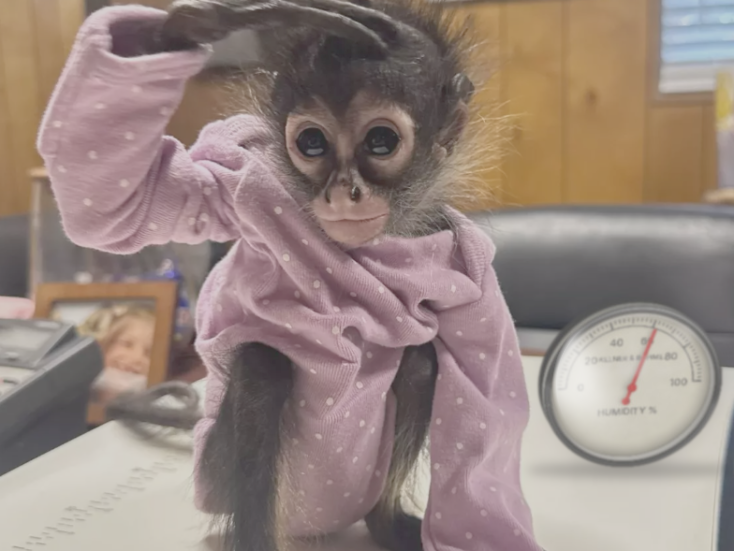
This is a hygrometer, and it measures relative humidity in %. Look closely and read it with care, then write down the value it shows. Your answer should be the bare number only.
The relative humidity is 60
